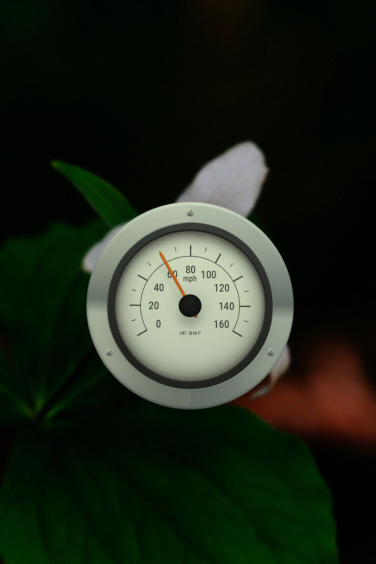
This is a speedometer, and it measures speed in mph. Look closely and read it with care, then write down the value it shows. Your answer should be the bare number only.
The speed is 60
